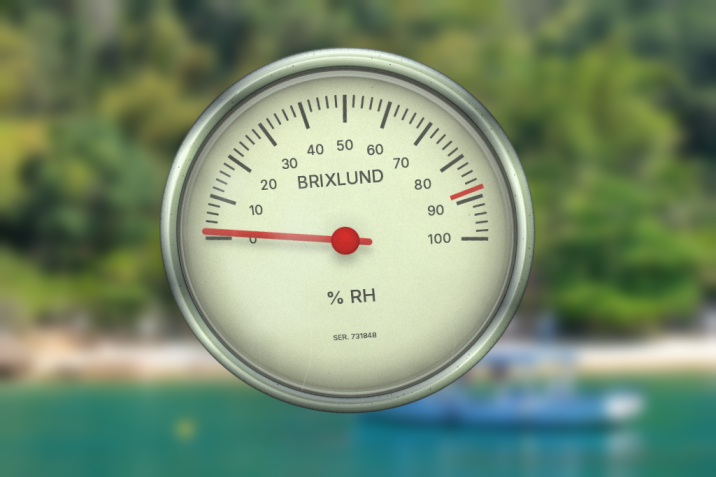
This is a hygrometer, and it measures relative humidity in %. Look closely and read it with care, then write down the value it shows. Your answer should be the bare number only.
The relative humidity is 2
